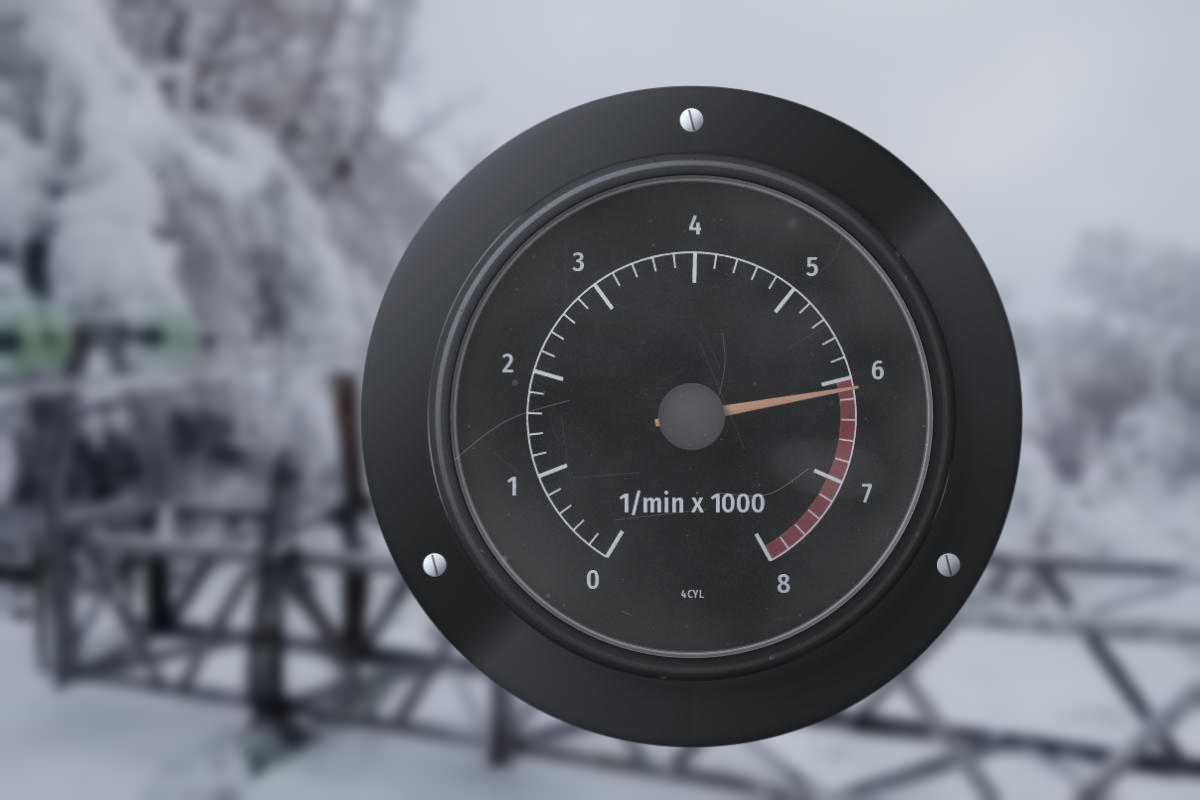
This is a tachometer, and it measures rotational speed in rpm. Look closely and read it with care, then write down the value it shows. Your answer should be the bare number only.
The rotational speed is 6100
